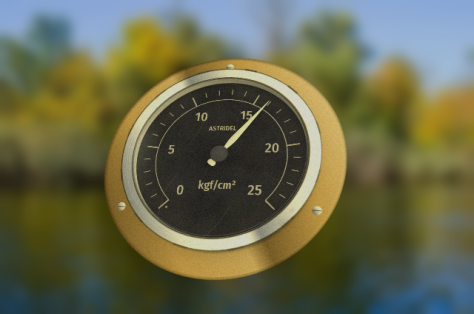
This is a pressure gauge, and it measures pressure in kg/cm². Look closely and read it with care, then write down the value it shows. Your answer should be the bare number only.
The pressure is 16
